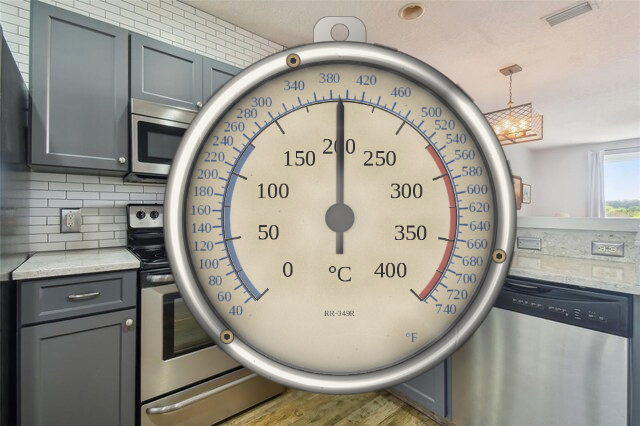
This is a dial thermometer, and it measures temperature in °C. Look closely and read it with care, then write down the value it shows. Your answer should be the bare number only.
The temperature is 200
